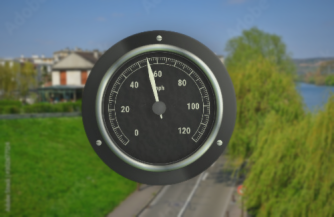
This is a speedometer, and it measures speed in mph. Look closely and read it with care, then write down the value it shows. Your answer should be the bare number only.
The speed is 55
